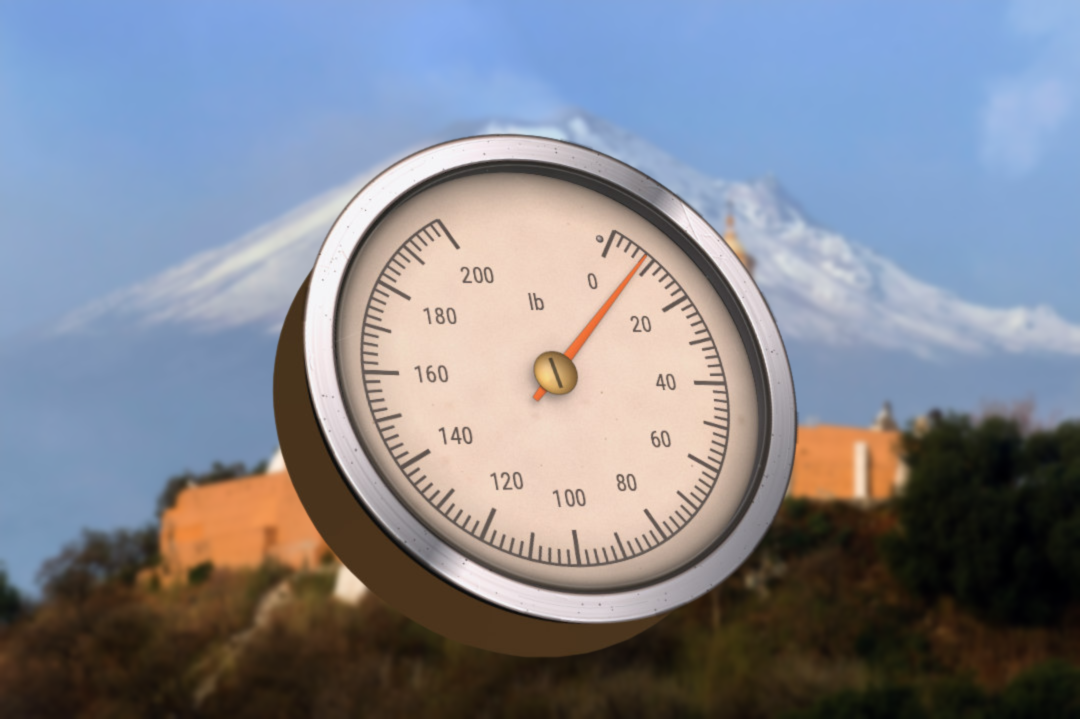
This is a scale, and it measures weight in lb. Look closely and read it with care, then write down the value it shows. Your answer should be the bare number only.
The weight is 8
